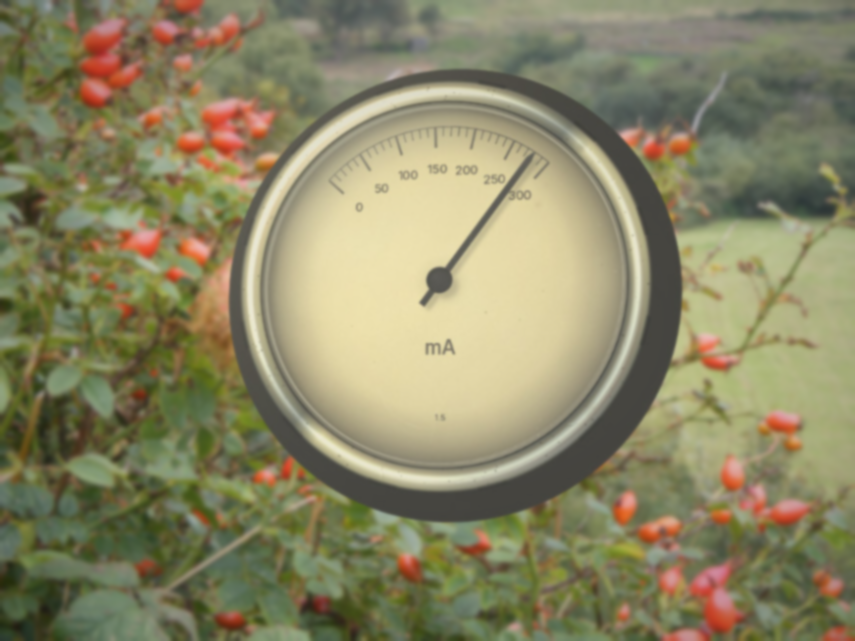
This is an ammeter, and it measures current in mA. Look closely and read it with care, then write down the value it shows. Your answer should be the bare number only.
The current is 280
